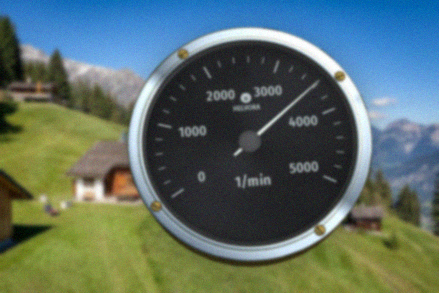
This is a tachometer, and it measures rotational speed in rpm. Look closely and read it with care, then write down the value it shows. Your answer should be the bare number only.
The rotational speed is 3600
